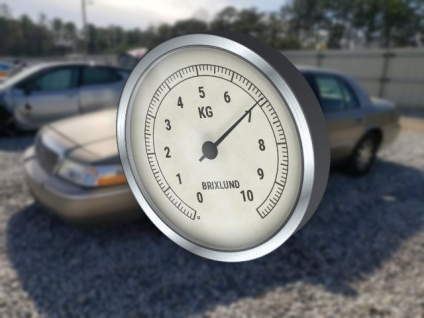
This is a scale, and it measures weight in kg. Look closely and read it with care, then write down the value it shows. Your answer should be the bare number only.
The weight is 6.9
